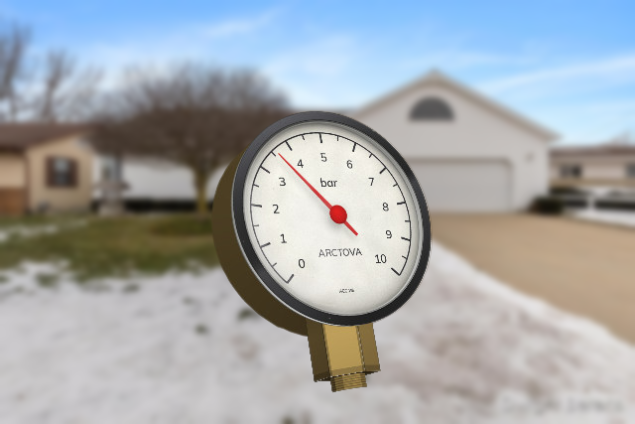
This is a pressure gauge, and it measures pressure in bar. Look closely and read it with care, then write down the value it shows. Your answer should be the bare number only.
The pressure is 3.5
